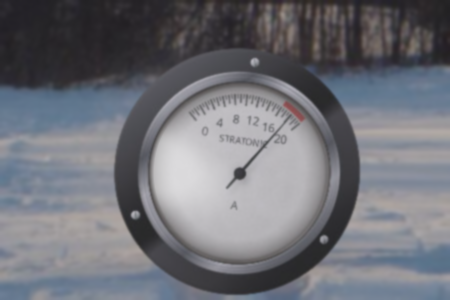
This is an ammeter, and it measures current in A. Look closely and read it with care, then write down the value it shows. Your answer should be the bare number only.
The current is 18
